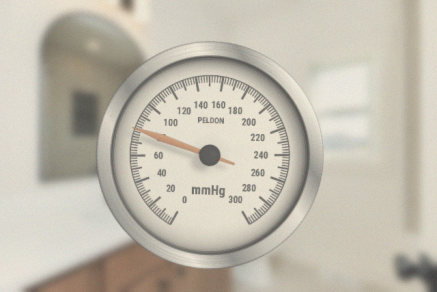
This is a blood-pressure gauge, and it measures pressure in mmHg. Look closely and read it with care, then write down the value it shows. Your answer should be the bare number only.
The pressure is 80
